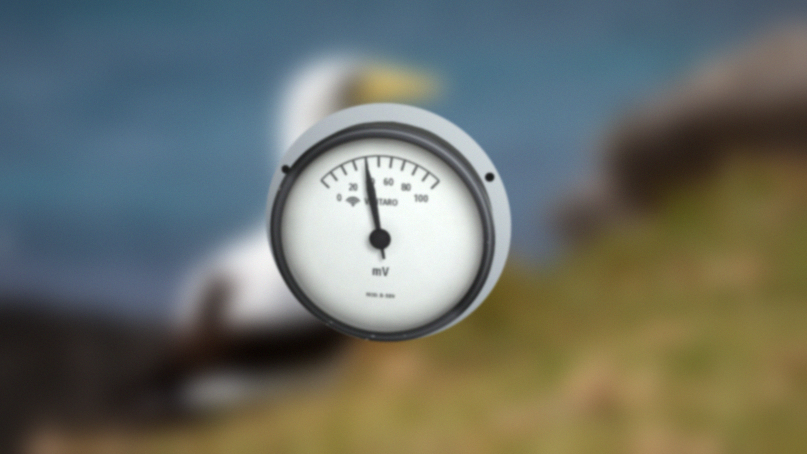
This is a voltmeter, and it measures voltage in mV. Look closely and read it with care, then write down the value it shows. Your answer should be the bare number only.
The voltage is 40
